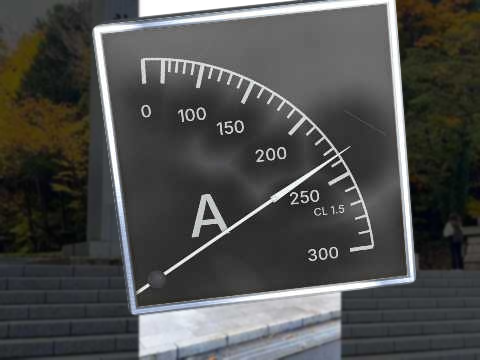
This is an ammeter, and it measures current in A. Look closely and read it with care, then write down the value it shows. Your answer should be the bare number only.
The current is 235
